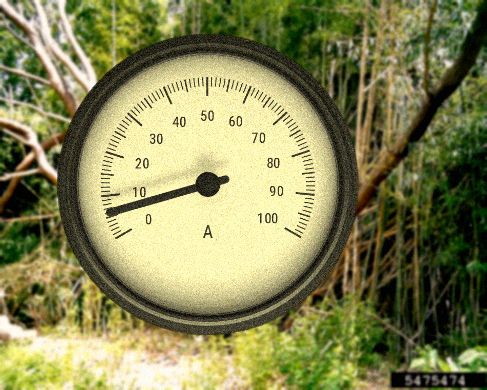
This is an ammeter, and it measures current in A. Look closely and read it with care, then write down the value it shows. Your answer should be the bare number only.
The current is 6
